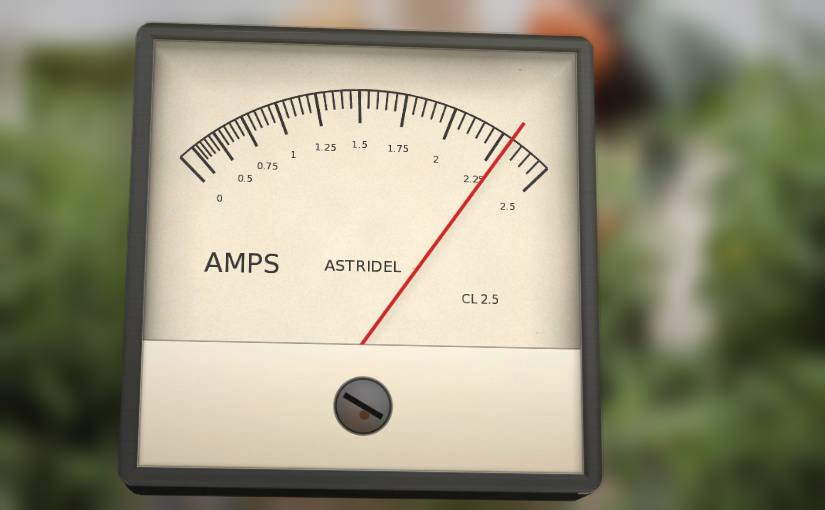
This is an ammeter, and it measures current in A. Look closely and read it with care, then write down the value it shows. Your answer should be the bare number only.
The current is 2.3
